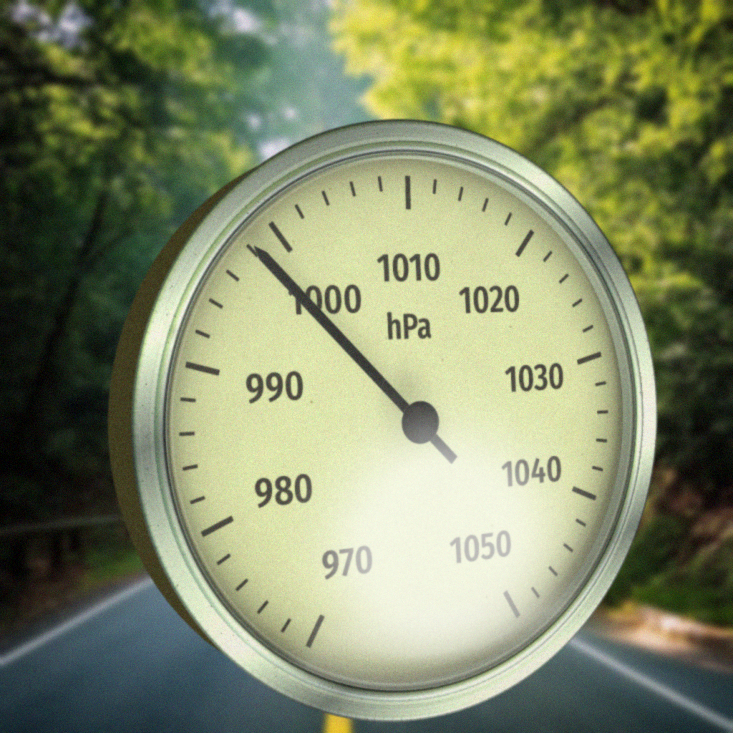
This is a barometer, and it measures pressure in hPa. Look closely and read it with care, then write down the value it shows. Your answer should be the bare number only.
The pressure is 998
